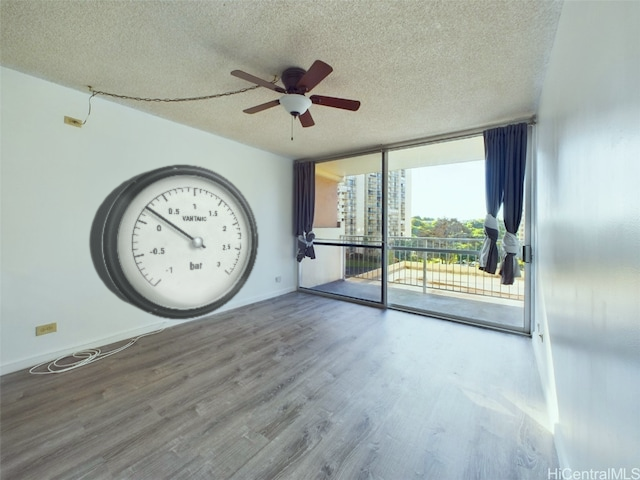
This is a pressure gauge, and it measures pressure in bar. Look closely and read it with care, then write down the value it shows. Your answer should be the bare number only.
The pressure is 0.2
